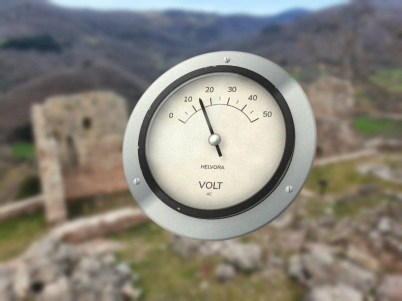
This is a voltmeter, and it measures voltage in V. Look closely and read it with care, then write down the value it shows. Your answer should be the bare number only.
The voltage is 15
